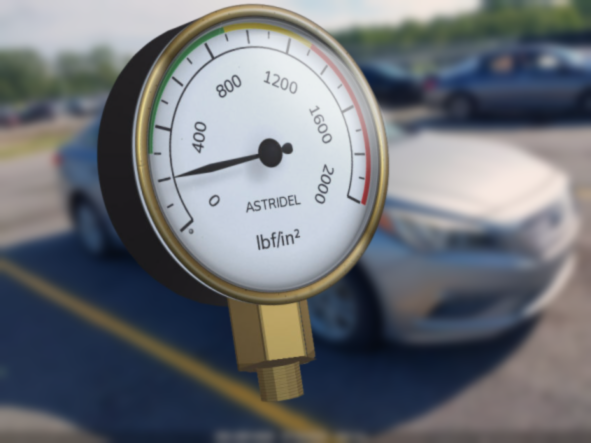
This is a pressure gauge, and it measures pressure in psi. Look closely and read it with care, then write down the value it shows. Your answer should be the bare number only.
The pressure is 200
